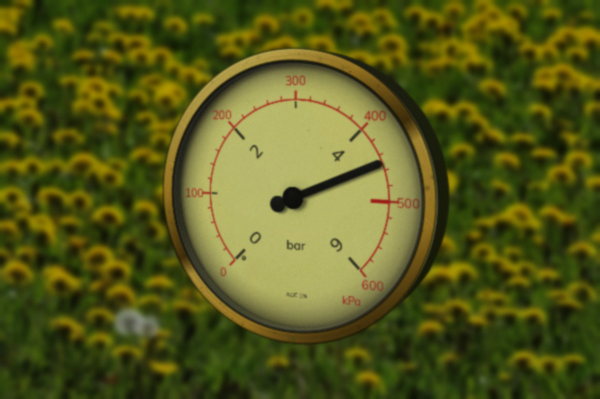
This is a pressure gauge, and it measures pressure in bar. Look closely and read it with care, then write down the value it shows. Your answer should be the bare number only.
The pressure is 4.5
